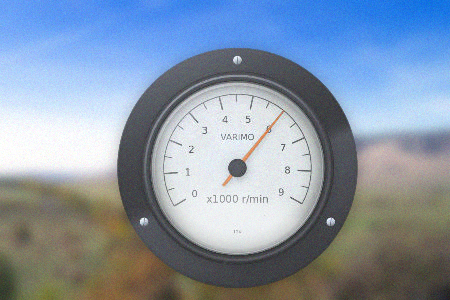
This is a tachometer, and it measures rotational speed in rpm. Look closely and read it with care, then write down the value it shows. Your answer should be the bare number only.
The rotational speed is 6000
